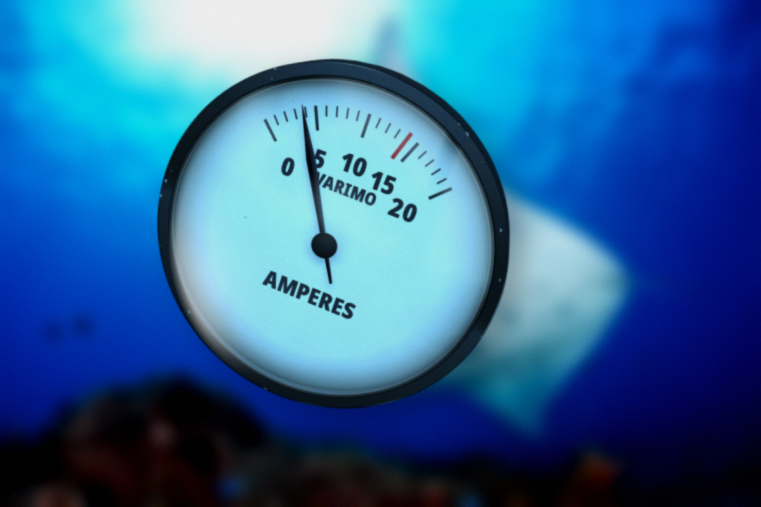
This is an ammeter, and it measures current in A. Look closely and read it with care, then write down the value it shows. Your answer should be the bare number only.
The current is 4
